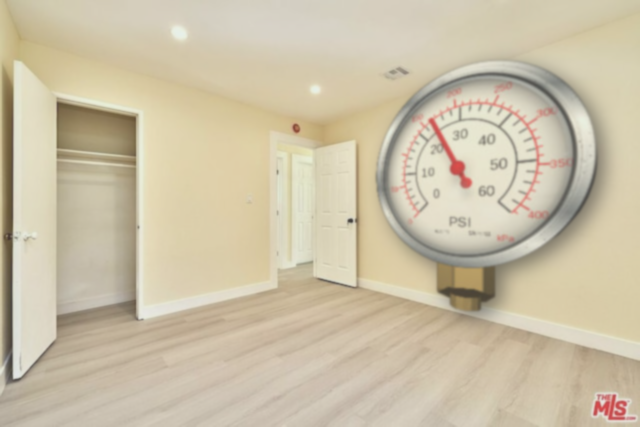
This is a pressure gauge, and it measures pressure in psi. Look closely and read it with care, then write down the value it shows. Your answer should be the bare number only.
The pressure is 24
